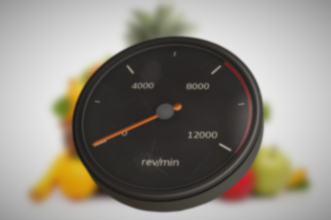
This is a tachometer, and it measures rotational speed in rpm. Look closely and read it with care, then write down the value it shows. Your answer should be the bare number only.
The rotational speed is 0
